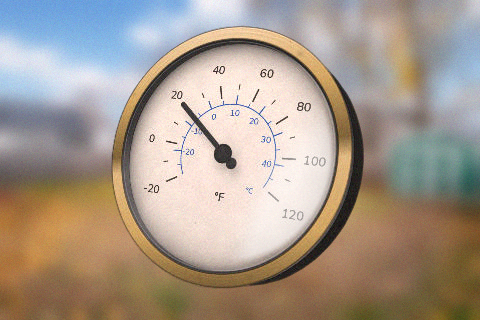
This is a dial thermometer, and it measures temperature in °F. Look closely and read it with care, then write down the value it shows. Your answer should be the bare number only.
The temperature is 20
